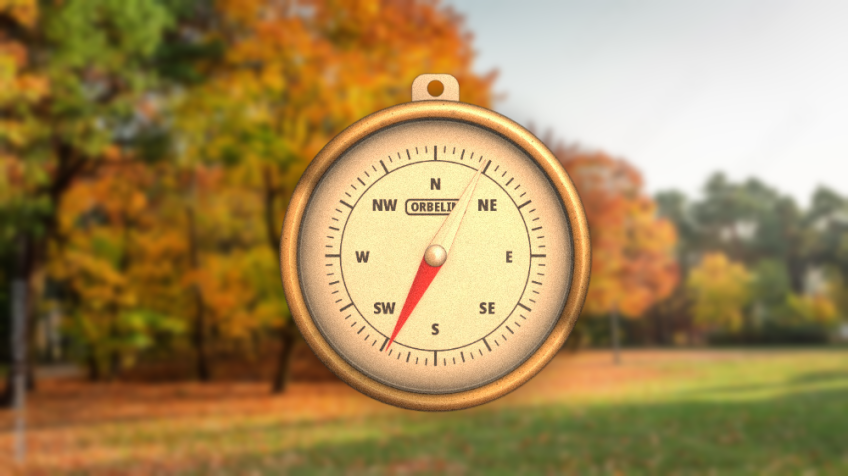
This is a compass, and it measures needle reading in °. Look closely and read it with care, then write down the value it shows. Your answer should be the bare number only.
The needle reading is 207.5
